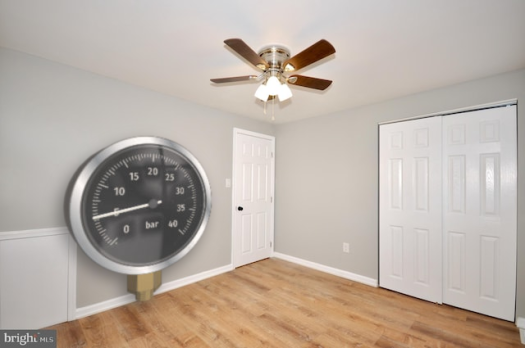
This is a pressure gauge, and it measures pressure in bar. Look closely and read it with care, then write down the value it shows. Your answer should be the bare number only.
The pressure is 5
